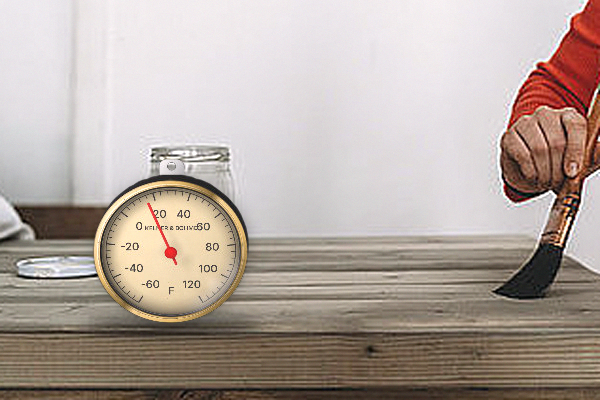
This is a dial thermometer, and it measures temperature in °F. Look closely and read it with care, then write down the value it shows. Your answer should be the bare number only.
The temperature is 16
